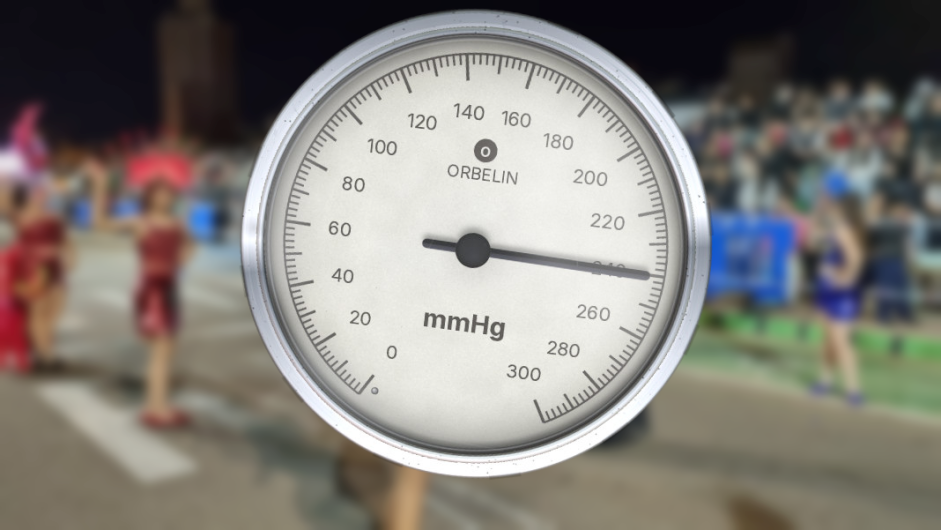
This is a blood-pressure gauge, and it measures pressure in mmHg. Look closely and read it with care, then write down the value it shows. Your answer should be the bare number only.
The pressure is 240
